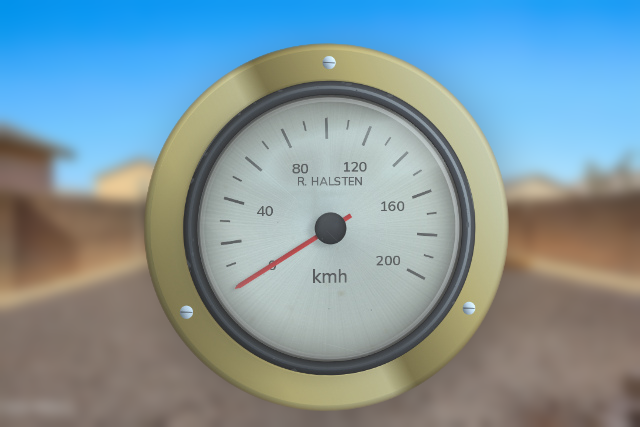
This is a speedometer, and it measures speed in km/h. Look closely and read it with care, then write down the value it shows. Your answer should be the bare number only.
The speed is 0
